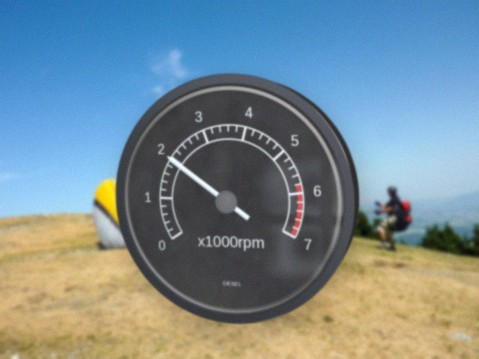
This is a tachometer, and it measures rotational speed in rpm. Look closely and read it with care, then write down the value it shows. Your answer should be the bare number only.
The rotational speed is 2000
